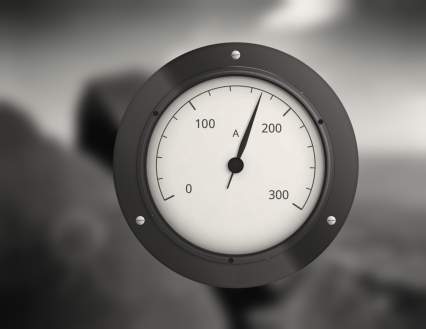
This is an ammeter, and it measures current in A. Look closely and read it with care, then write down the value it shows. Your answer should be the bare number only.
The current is 170
